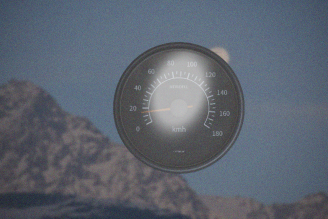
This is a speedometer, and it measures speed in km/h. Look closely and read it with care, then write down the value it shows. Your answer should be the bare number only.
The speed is 15
